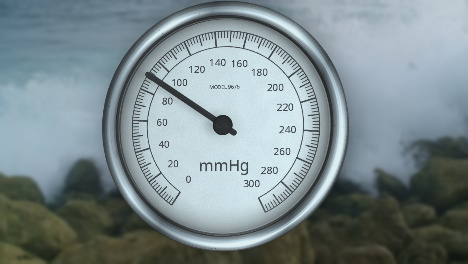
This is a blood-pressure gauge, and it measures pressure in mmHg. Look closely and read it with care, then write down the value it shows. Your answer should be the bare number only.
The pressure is 90
